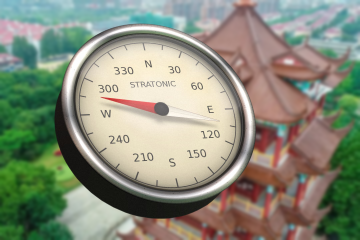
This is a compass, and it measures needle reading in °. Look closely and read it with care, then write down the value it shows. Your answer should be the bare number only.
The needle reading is 285
